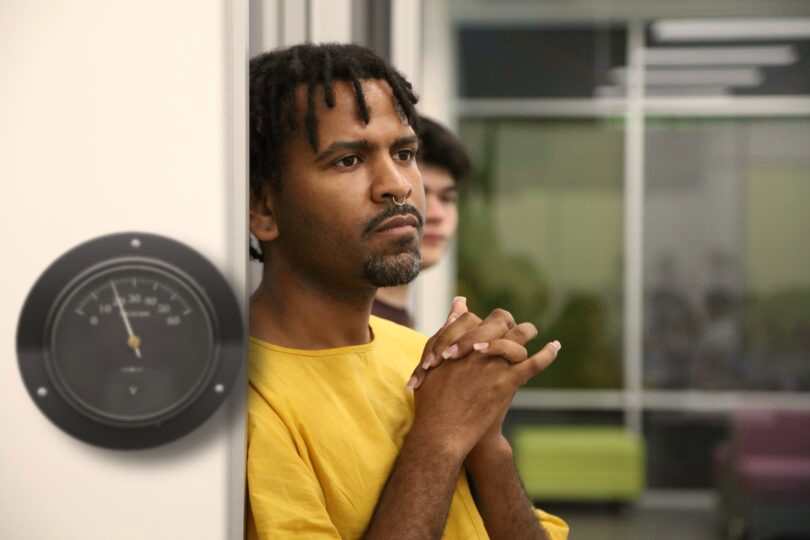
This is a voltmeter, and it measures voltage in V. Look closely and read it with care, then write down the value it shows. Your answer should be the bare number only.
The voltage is 20
